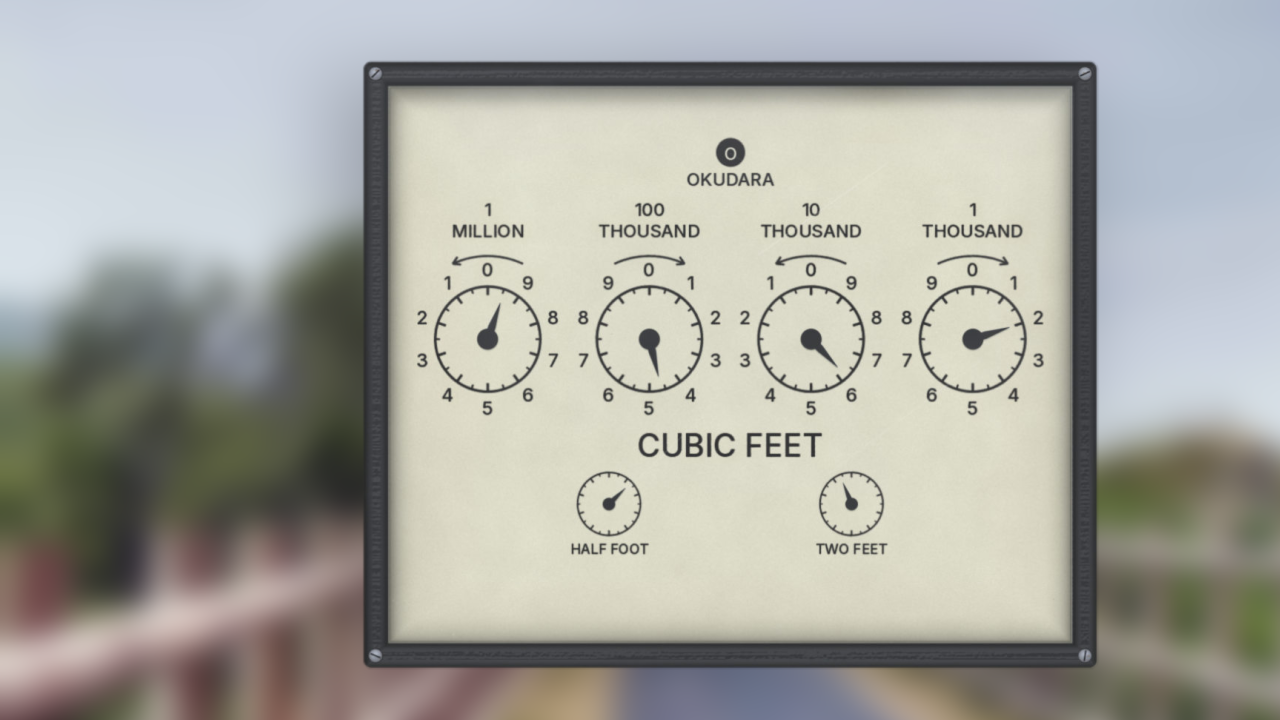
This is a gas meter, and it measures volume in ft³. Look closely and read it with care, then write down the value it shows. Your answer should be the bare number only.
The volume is 946200
